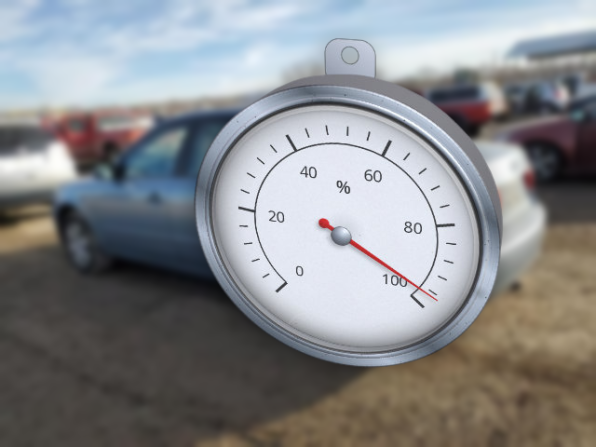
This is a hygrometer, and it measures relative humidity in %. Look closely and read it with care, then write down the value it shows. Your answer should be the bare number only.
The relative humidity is 96
